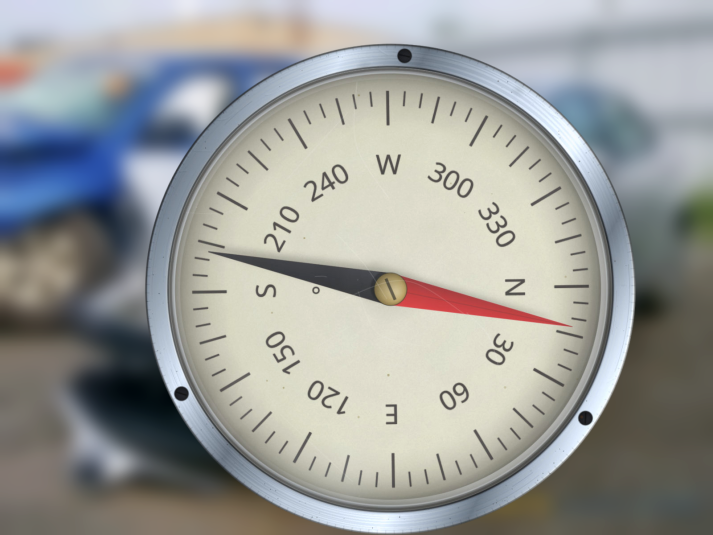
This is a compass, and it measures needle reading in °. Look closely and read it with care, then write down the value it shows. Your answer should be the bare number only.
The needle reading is 12.5
